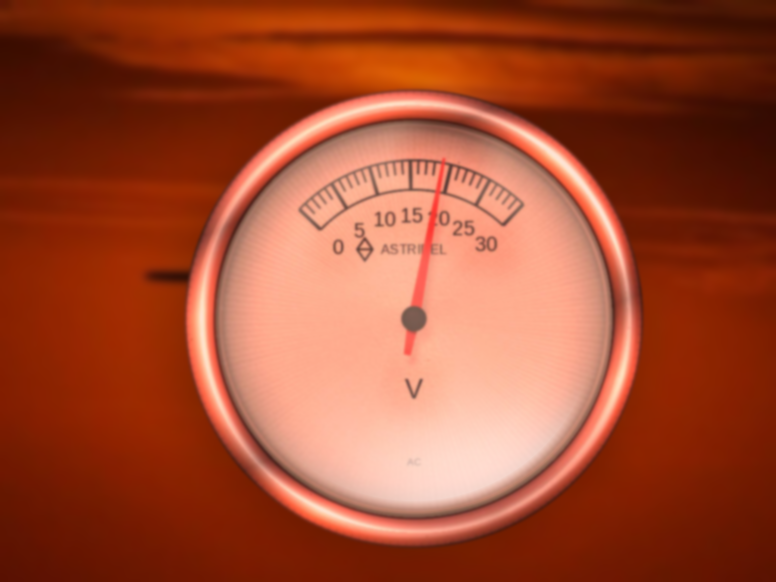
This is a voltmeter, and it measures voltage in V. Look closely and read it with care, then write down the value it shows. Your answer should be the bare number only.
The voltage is 19
